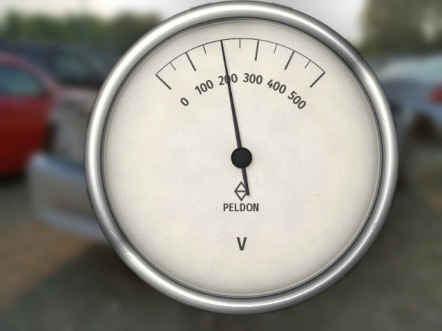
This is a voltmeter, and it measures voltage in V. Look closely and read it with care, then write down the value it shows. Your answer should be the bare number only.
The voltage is 200
